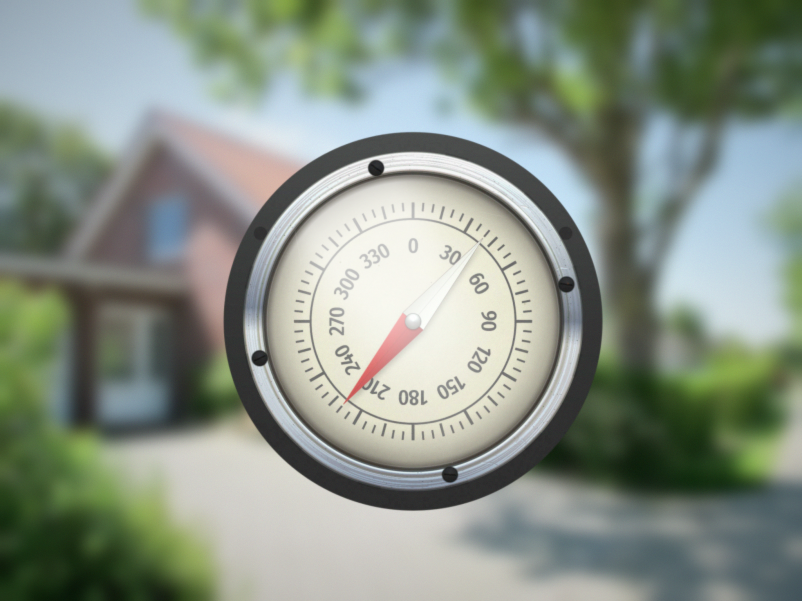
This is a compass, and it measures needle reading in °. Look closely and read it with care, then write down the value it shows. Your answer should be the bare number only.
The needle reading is 220
